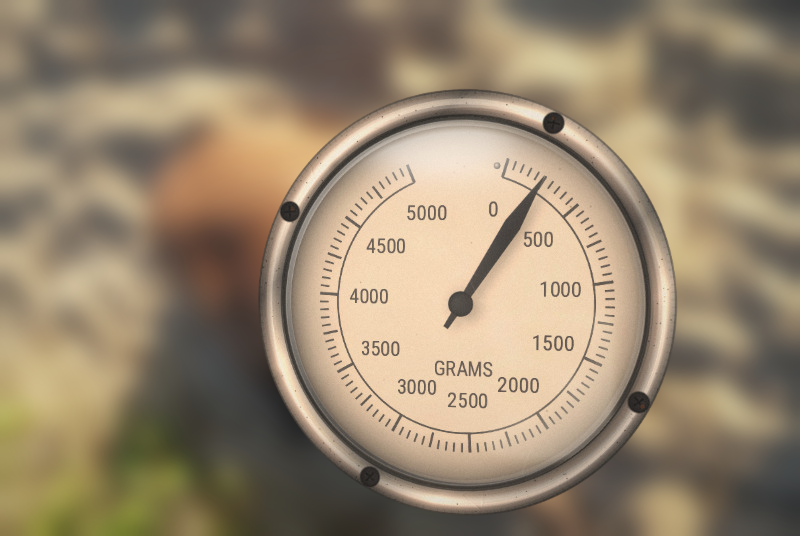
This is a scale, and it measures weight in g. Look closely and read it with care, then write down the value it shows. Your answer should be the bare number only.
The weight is 250
